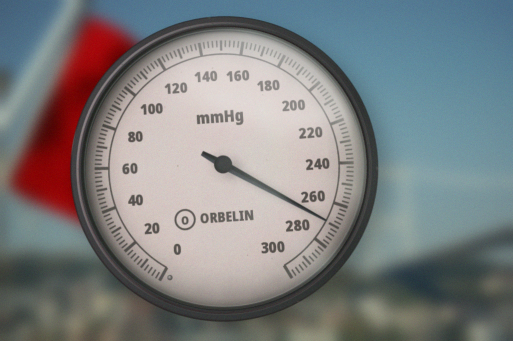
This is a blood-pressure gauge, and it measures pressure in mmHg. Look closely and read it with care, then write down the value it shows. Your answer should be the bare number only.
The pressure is 270
